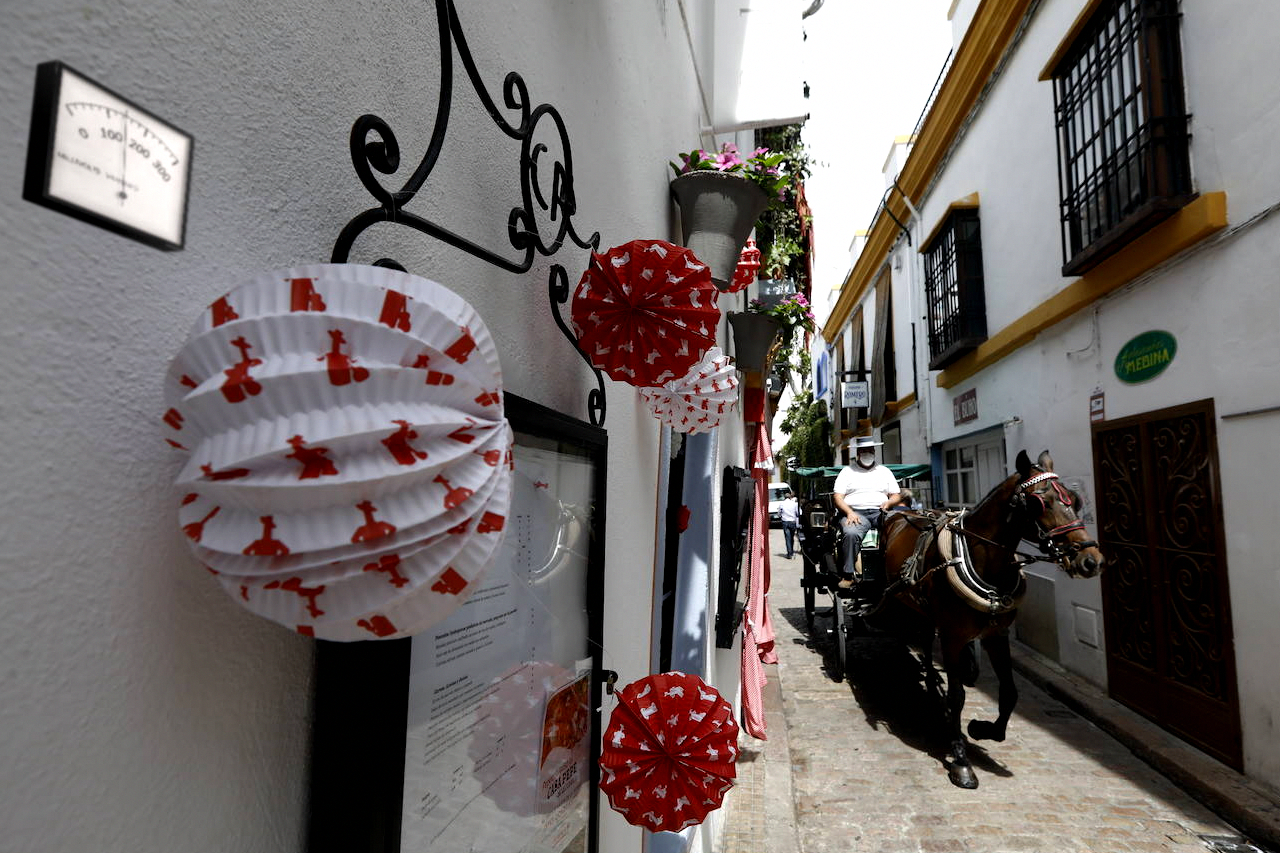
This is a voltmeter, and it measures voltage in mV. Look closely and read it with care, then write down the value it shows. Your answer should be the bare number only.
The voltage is 140
